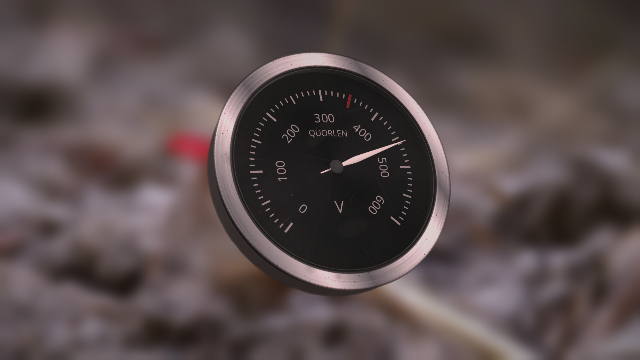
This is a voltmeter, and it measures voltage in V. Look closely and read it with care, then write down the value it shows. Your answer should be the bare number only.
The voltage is 460
